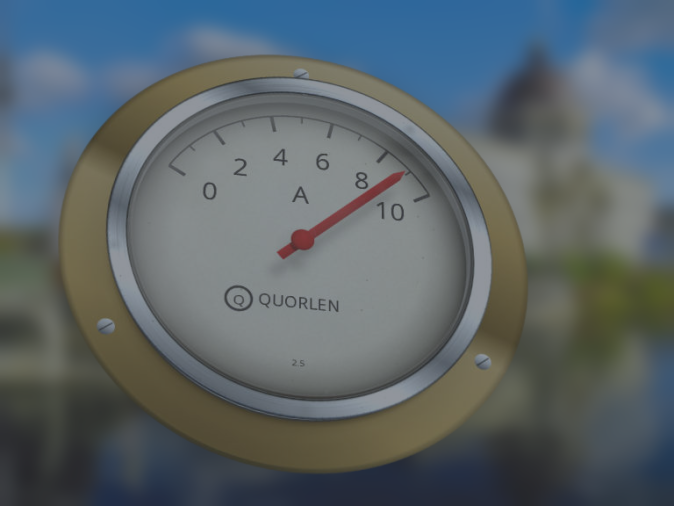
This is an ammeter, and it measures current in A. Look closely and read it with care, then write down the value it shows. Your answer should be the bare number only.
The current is 9
